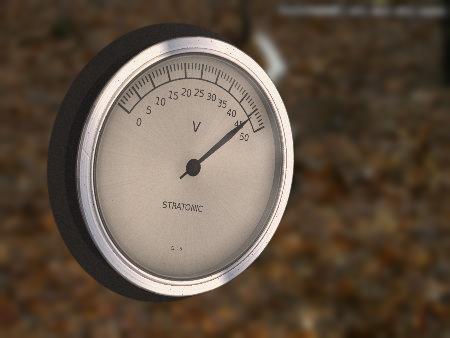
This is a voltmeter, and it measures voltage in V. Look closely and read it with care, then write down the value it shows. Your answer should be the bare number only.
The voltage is 45
